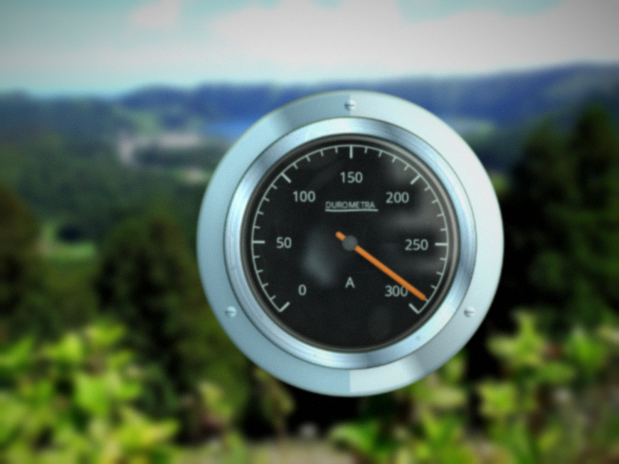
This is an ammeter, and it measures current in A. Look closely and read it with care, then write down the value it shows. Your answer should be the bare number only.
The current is 290
